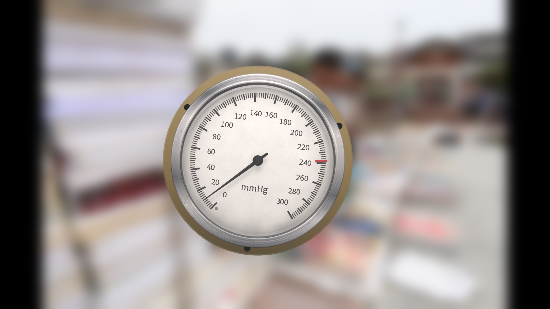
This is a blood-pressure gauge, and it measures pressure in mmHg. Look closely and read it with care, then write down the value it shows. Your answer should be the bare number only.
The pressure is 10
